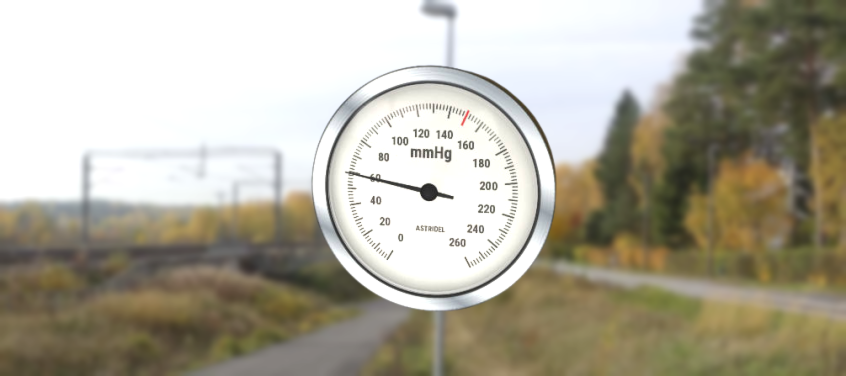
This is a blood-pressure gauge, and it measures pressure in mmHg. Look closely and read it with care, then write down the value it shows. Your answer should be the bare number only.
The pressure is 60
